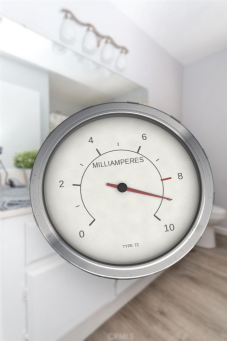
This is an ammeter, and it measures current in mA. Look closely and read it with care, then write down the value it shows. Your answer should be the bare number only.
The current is 9
